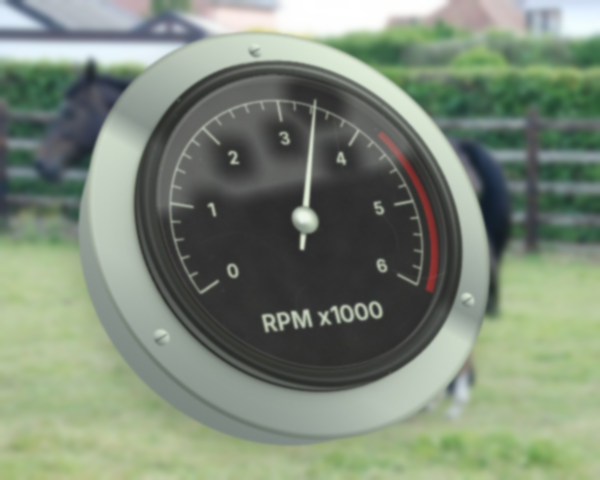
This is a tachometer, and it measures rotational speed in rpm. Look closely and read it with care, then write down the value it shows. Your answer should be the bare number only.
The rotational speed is 3400
